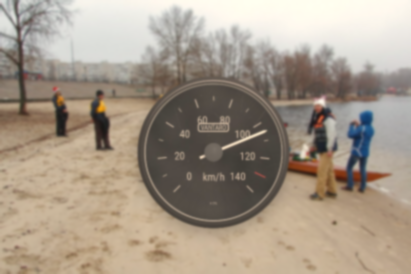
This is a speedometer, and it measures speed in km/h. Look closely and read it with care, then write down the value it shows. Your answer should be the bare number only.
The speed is 105
